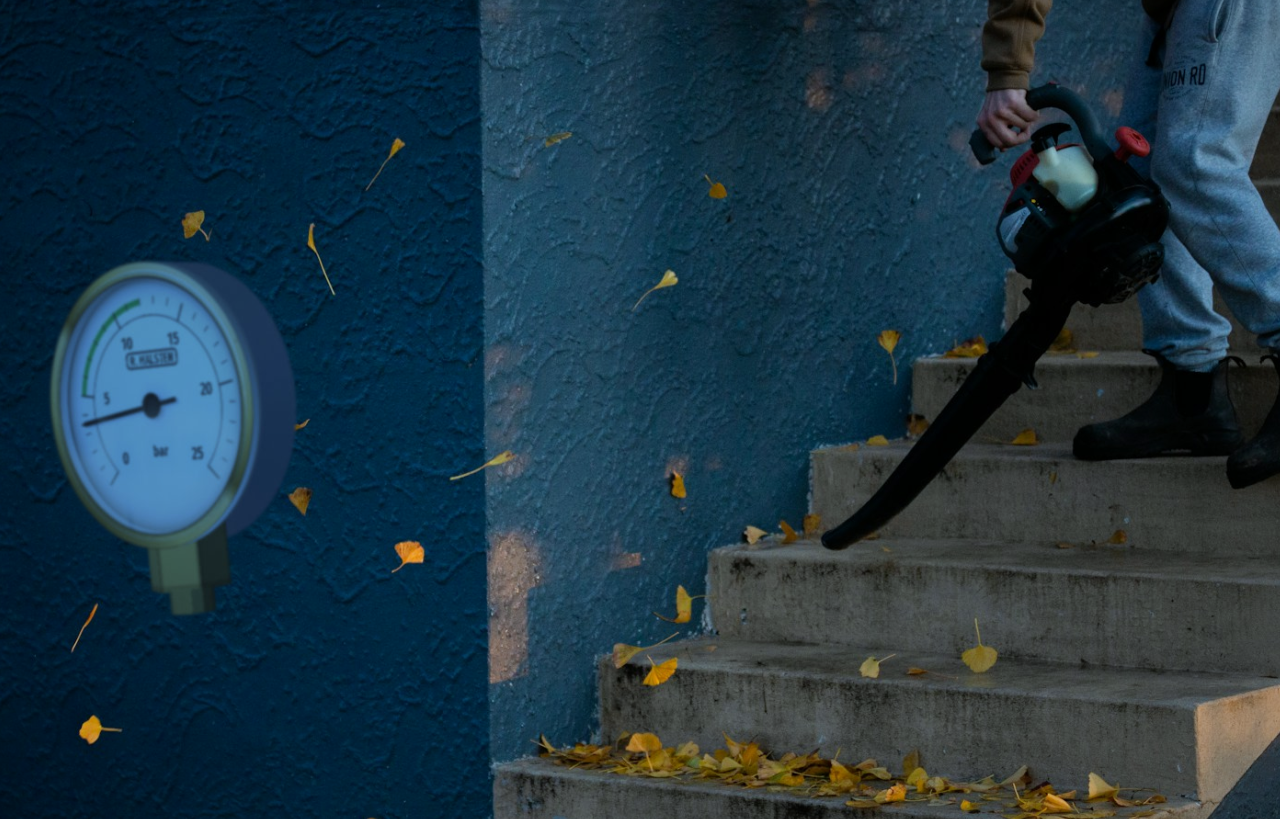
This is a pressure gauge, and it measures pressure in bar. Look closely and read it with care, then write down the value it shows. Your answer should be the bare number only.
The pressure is 3.5
